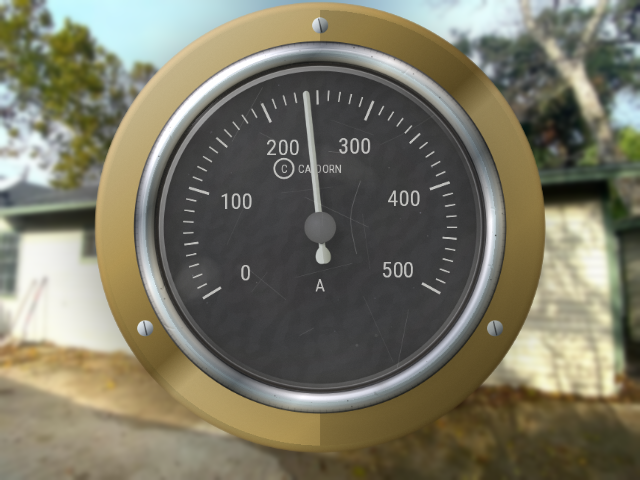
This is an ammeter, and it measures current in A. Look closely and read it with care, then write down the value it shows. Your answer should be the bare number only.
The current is 240
